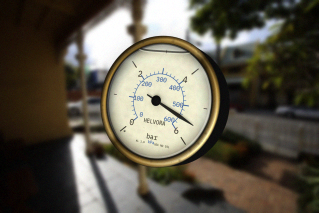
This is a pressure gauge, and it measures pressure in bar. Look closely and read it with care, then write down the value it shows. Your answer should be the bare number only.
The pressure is 5.5
